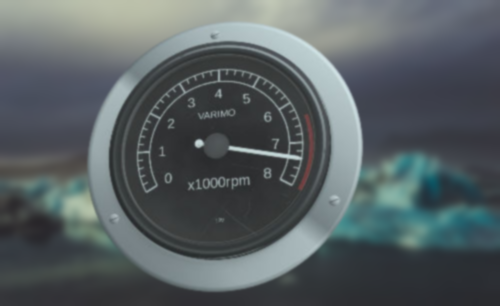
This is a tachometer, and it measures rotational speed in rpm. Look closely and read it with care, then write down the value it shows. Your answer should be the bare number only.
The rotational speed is 7400
